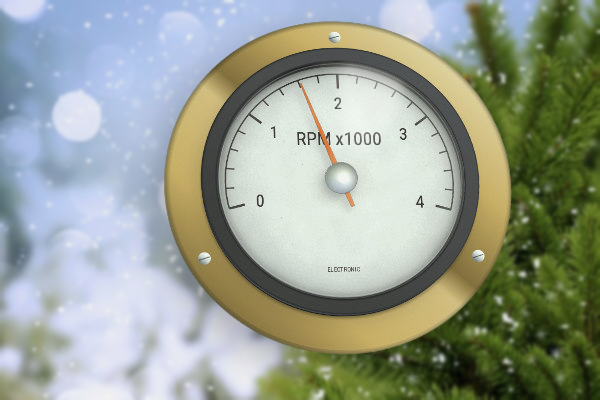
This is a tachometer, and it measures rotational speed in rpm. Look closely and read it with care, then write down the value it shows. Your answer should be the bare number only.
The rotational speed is 1600
